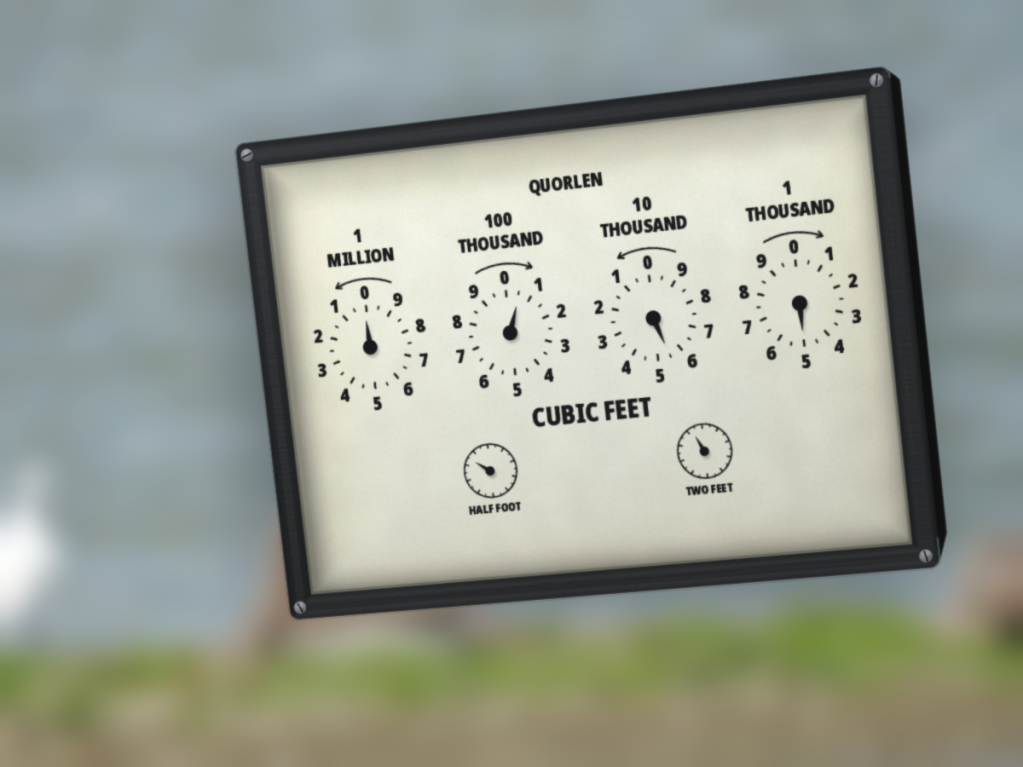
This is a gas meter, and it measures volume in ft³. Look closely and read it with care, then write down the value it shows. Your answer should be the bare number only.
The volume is 5500
